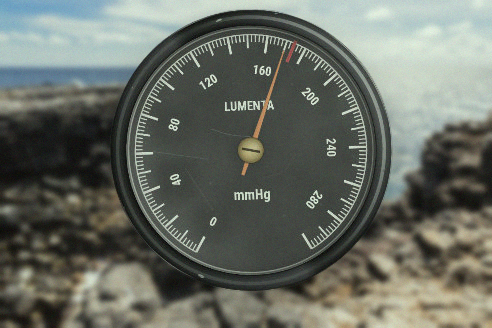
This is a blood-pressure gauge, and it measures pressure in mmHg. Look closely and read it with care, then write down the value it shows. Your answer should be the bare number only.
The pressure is 170
